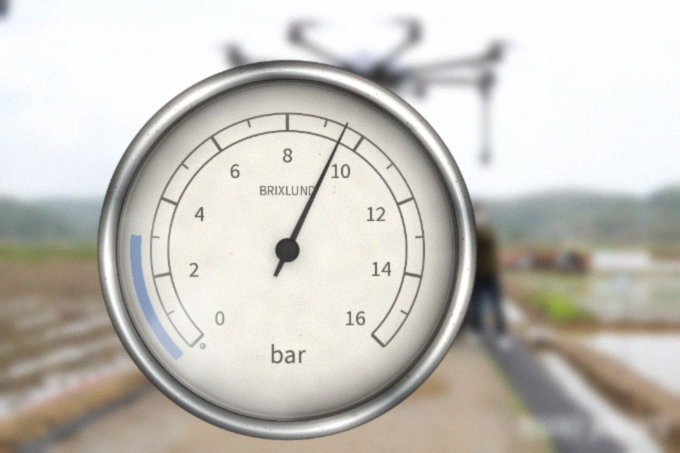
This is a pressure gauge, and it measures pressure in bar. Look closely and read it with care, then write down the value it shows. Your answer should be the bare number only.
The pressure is 9.5
